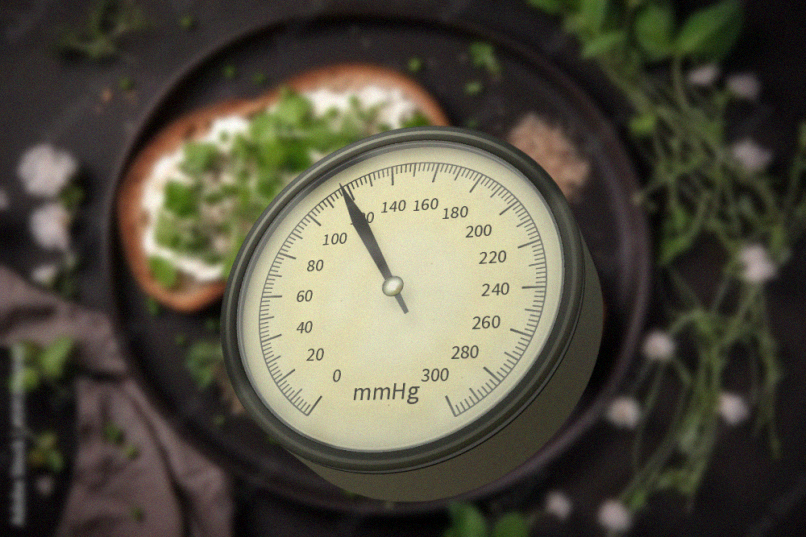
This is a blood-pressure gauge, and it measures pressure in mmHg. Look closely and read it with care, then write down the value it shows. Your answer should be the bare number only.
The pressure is 118
